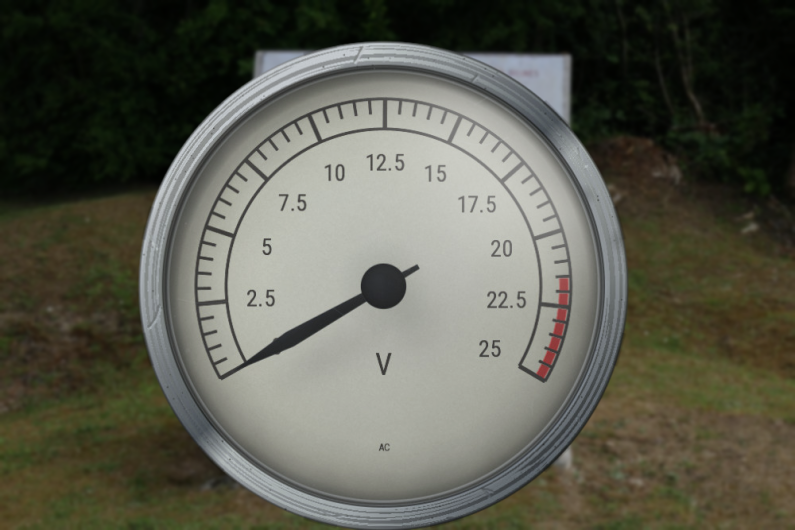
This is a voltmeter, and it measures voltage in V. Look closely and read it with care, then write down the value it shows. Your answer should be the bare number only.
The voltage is 0
